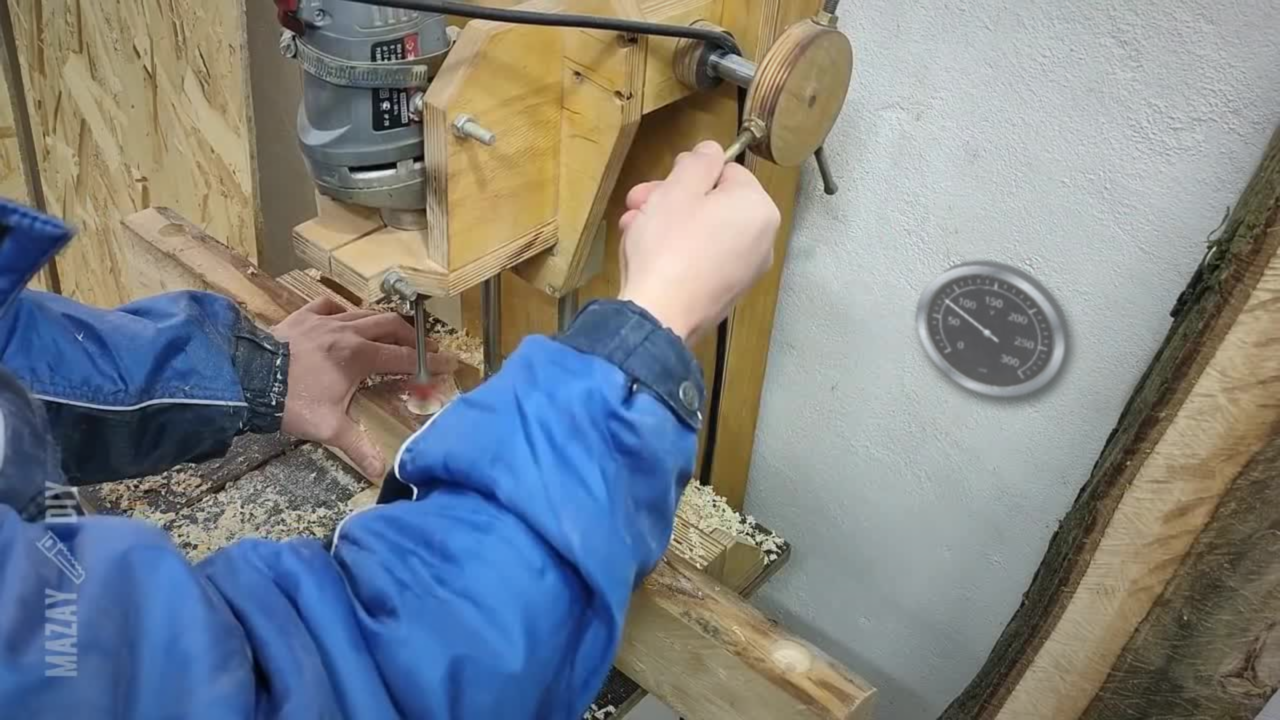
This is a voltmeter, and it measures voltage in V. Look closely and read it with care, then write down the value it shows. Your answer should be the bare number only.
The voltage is 80
